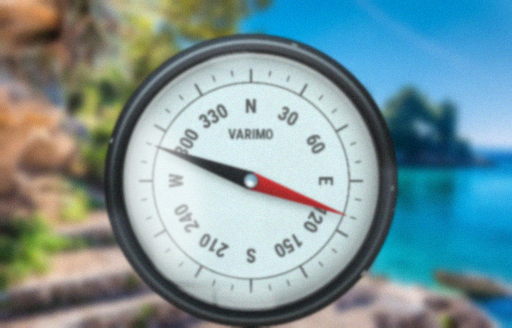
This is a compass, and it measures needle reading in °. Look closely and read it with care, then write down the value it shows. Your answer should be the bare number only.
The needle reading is 110
